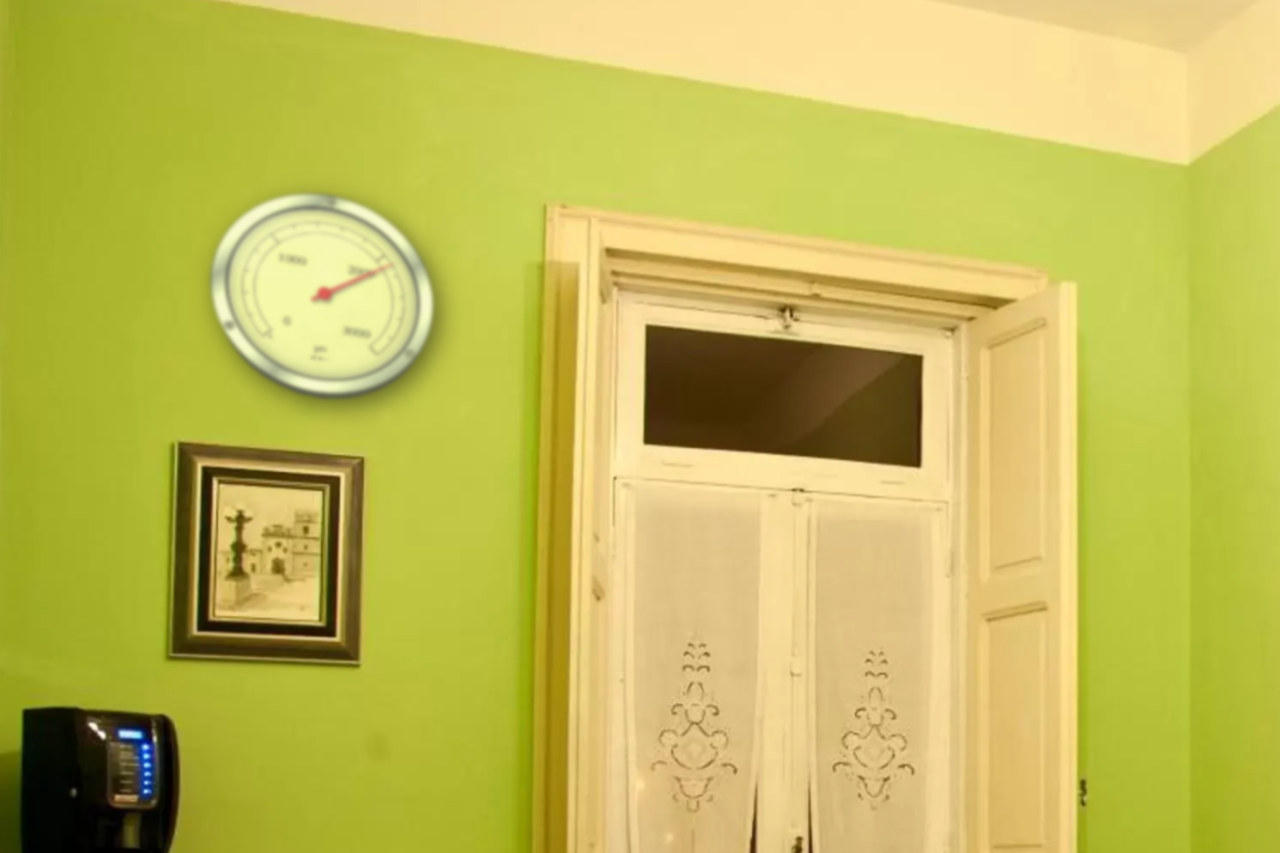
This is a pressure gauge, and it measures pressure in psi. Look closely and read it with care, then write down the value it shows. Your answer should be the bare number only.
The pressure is 2100
